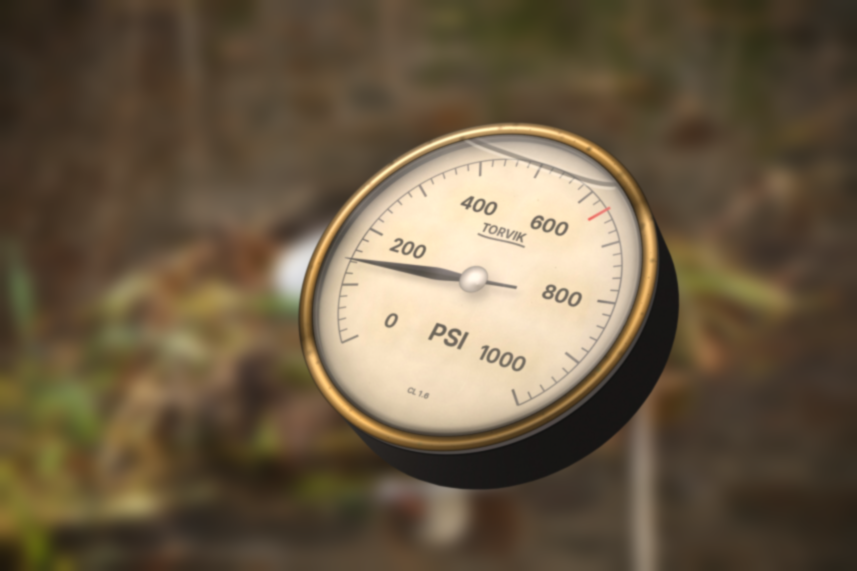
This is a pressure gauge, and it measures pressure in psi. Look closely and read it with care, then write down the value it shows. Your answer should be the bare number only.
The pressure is 140
